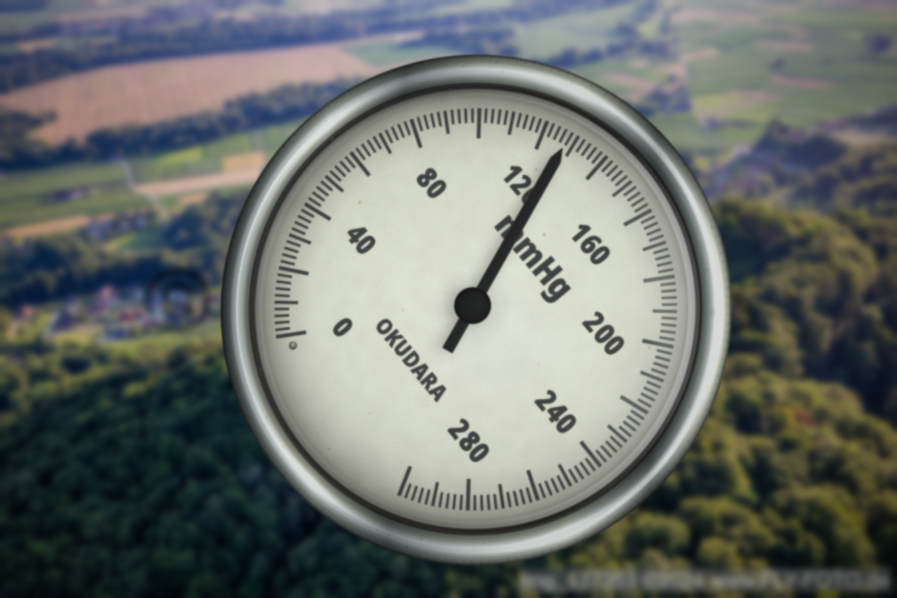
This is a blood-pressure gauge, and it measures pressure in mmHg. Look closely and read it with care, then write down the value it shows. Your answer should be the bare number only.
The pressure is 128
